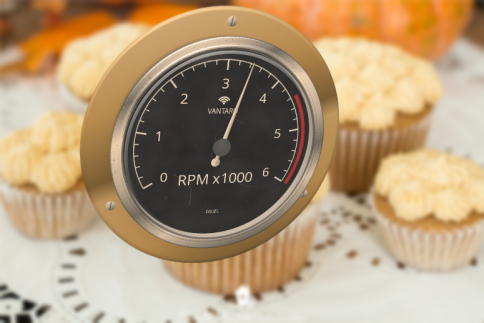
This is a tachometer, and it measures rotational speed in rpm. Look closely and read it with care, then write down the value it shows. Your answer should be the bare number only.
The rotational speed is 3400
